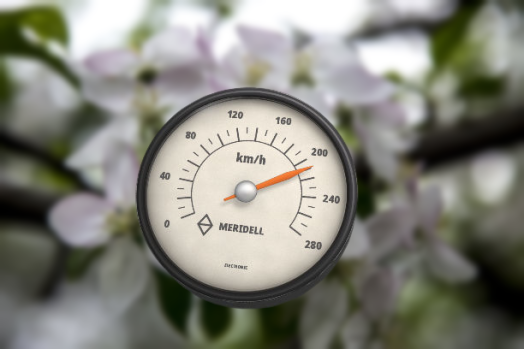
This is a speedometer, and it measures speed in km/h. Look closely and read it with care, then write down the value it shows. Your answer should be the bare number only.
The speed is 210
